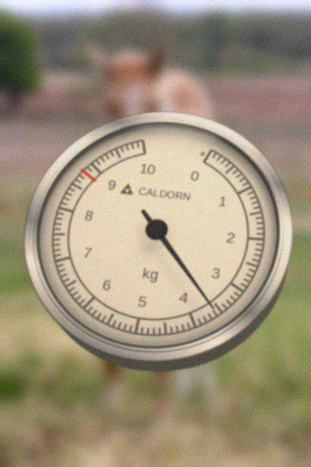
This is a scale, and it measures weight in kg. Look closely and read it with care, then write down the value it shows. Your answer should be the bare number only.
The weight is 3.6
